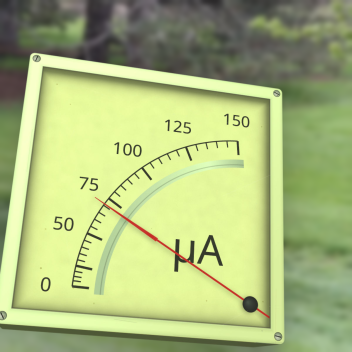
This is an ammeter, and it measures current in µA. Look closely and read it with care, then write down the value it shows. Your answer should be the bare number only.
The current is 70
